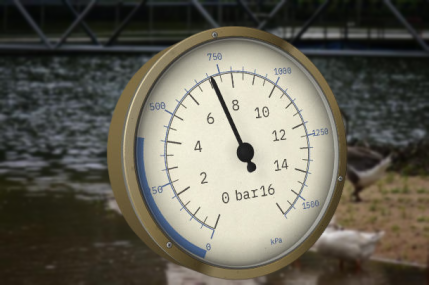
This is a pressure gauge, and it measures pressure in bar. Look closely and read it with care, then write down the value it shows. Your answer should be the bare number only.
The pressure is 7
